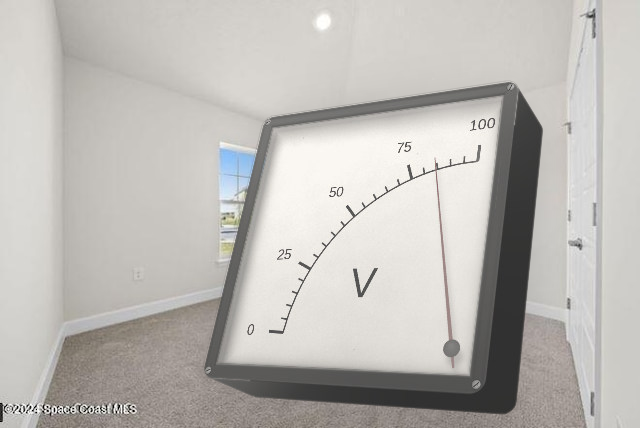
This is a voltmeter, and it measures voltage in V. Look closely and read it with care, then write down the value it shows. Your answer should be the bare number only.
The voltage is 85
